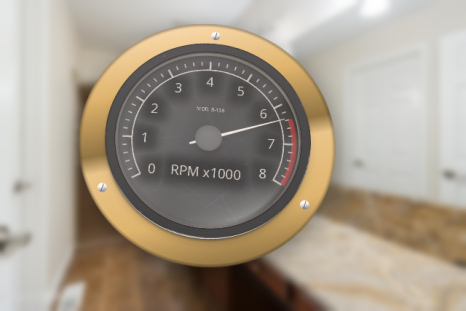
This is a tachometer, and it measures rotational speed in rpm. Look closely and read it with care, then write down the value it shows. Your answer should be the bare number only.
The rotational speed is 6400
